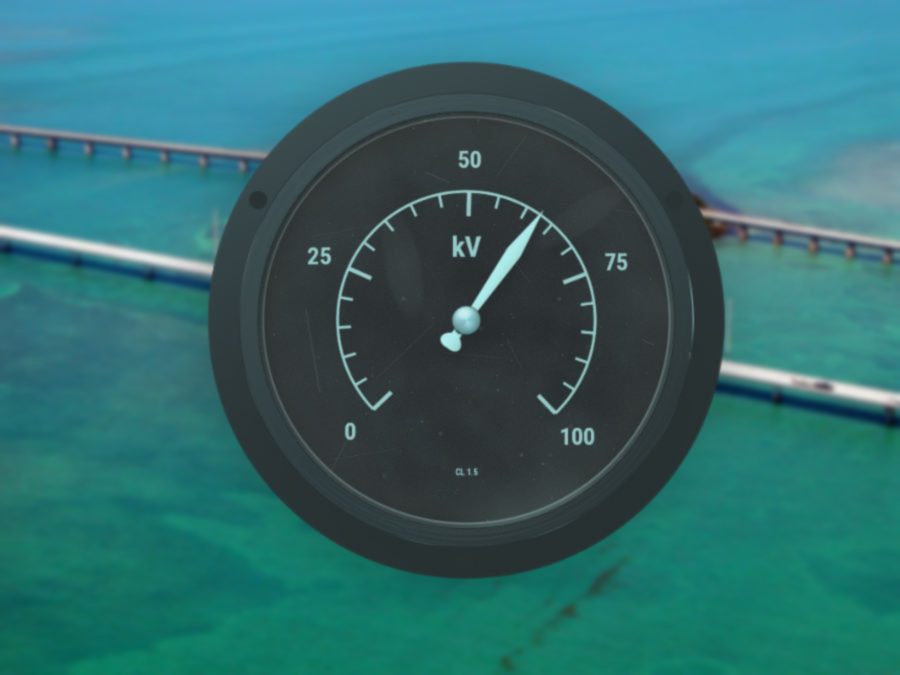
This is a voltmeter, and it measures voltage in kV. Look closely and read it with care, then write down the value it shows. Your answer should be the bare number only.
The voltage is 62.5
